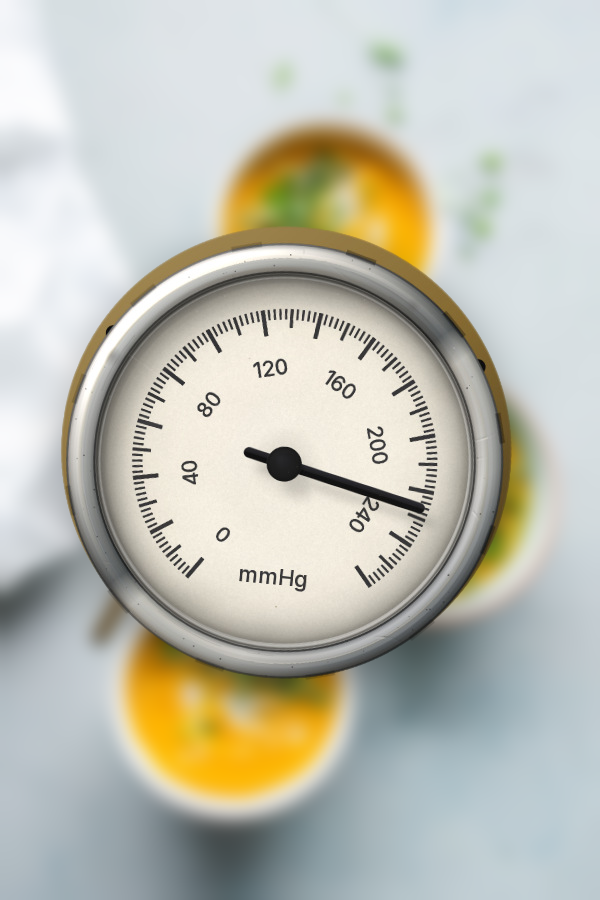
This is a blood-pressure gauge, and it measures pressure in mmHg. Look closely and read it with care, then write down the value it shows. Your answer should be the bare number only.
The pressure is 226
